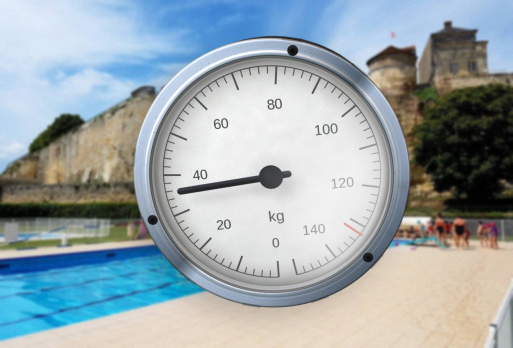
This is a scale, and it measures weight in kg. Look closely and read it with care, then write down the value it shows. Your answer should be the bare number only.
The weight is 36
